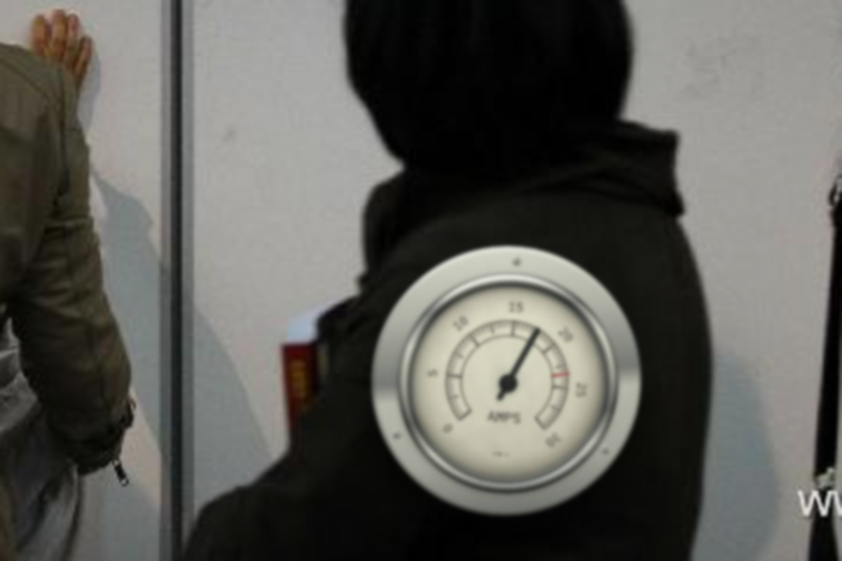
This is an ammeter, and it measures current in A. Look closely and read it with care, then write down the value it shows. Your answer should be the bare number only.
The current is 17.5
